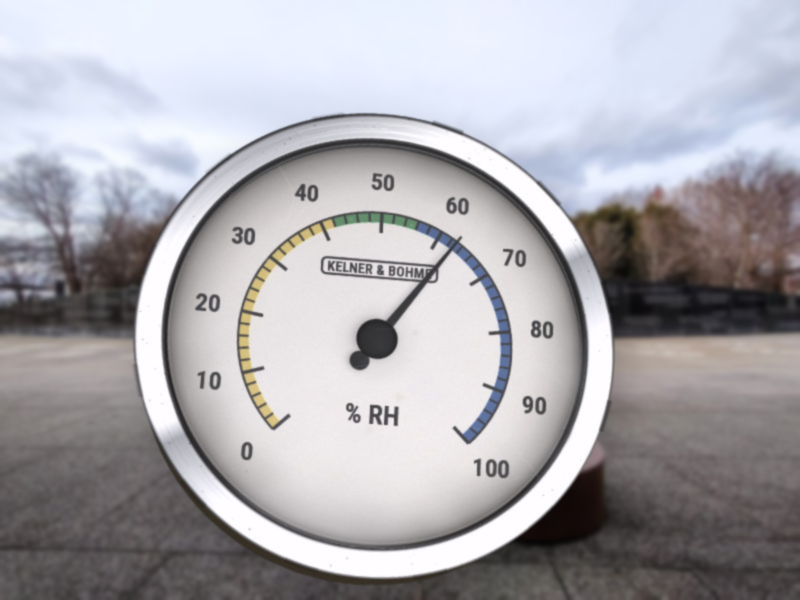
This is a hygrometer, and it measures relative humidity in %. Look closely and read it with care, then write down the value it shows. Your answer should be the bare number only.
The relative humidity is 63
